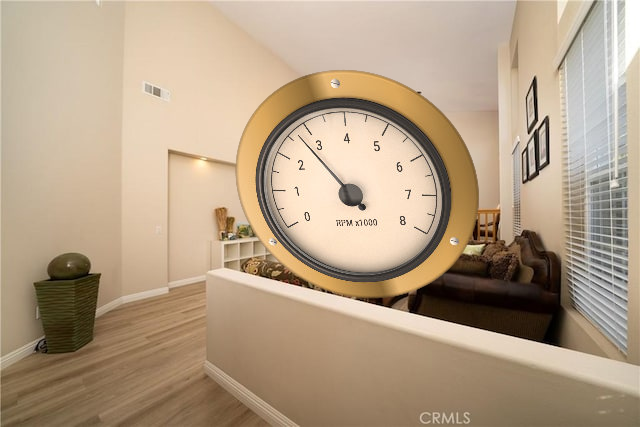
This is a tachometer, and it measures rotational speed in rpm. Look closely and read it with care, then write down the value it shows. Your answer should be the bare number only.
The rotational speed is 2750
